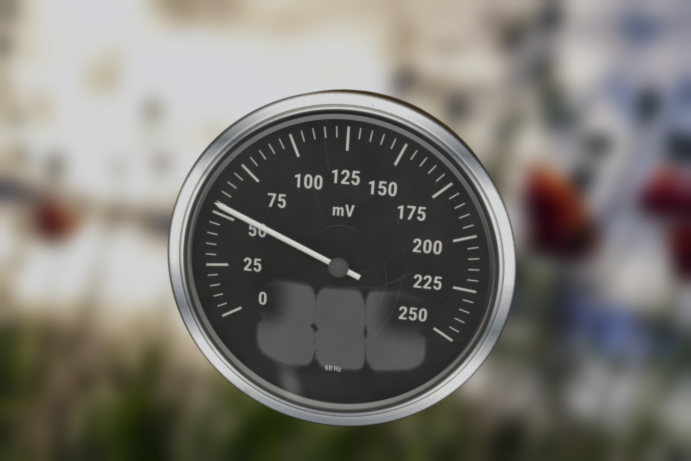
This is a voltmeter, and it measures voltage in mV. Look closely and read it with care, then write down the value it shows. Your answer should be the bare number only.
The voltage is 55
